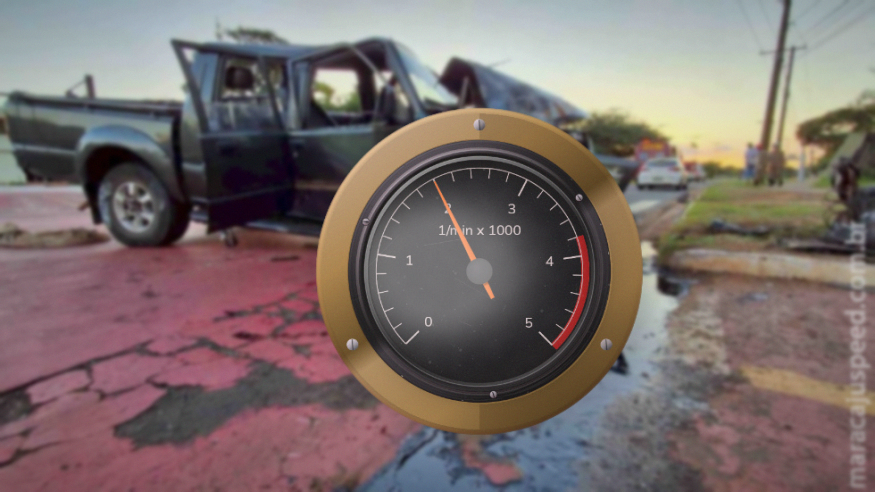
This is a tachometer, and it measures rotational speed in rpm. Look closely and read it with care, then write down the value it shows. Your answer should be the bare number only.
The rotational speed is 2000
